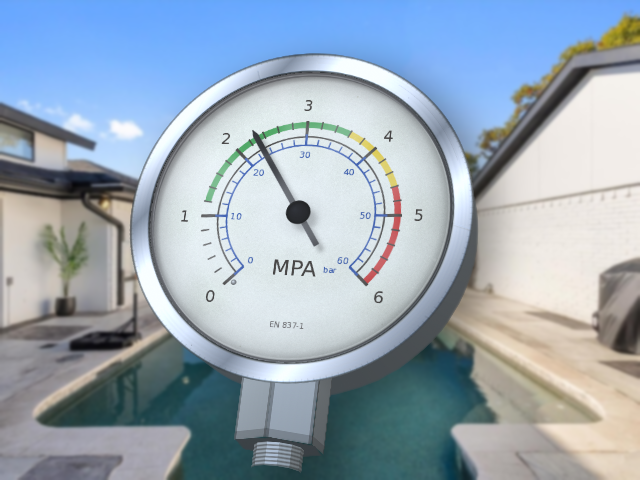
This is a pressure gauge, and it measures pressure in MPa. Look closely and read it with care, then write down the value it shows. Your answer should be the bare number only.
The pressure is 2.3
